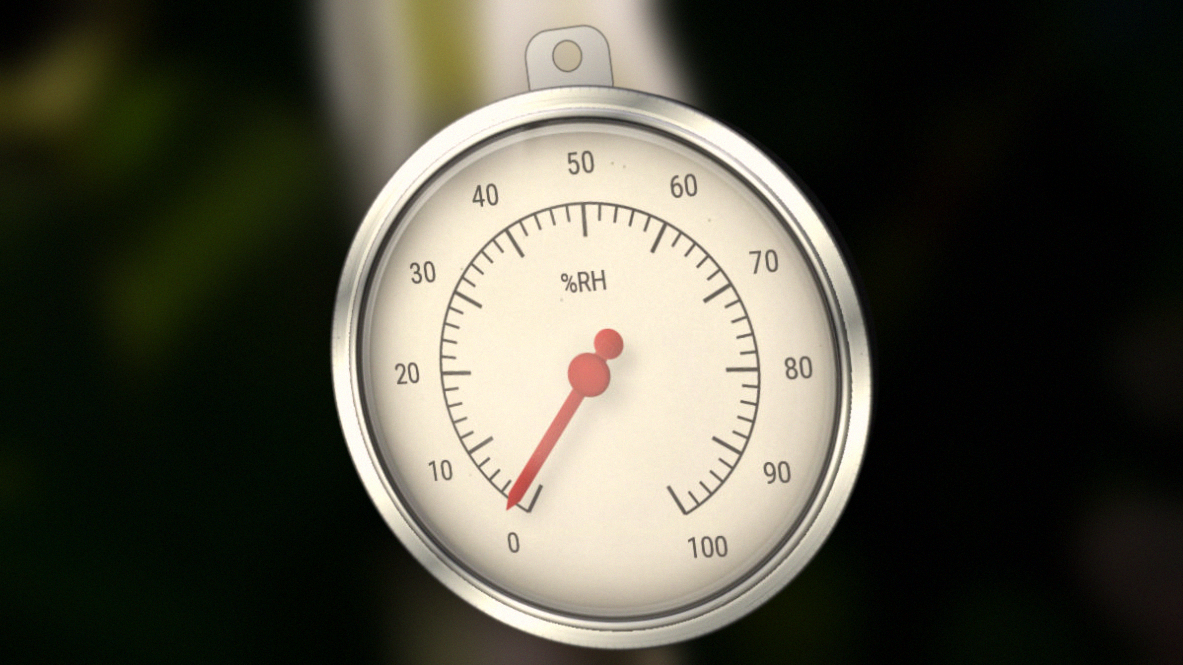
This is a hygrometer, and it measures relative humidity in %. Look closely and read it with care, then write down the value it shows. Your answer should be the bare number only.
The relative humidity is 2
